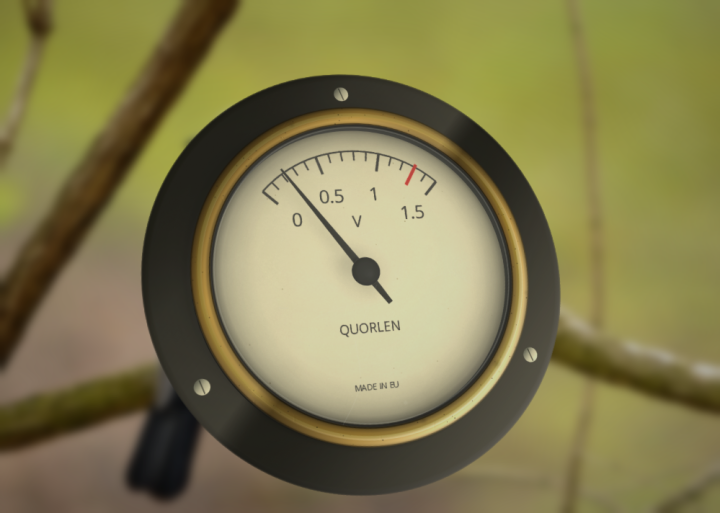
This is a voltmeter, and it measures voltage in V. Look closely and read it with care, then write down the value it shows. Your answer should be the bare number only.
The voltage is 0.2
